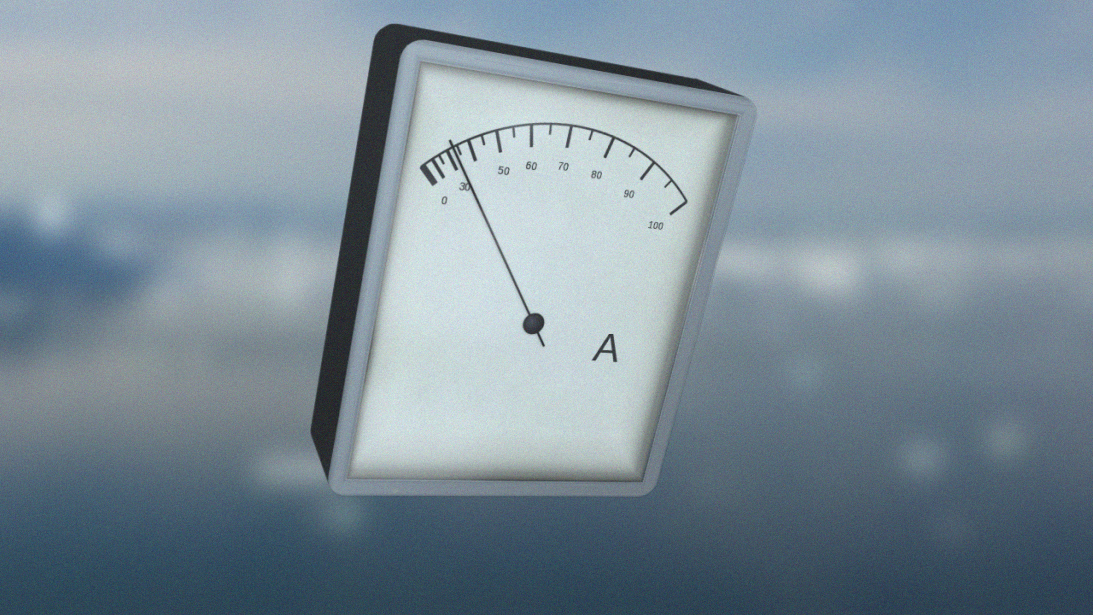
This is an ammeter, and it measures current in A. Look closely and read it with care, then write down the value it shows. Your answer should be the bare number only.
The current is 32.5
